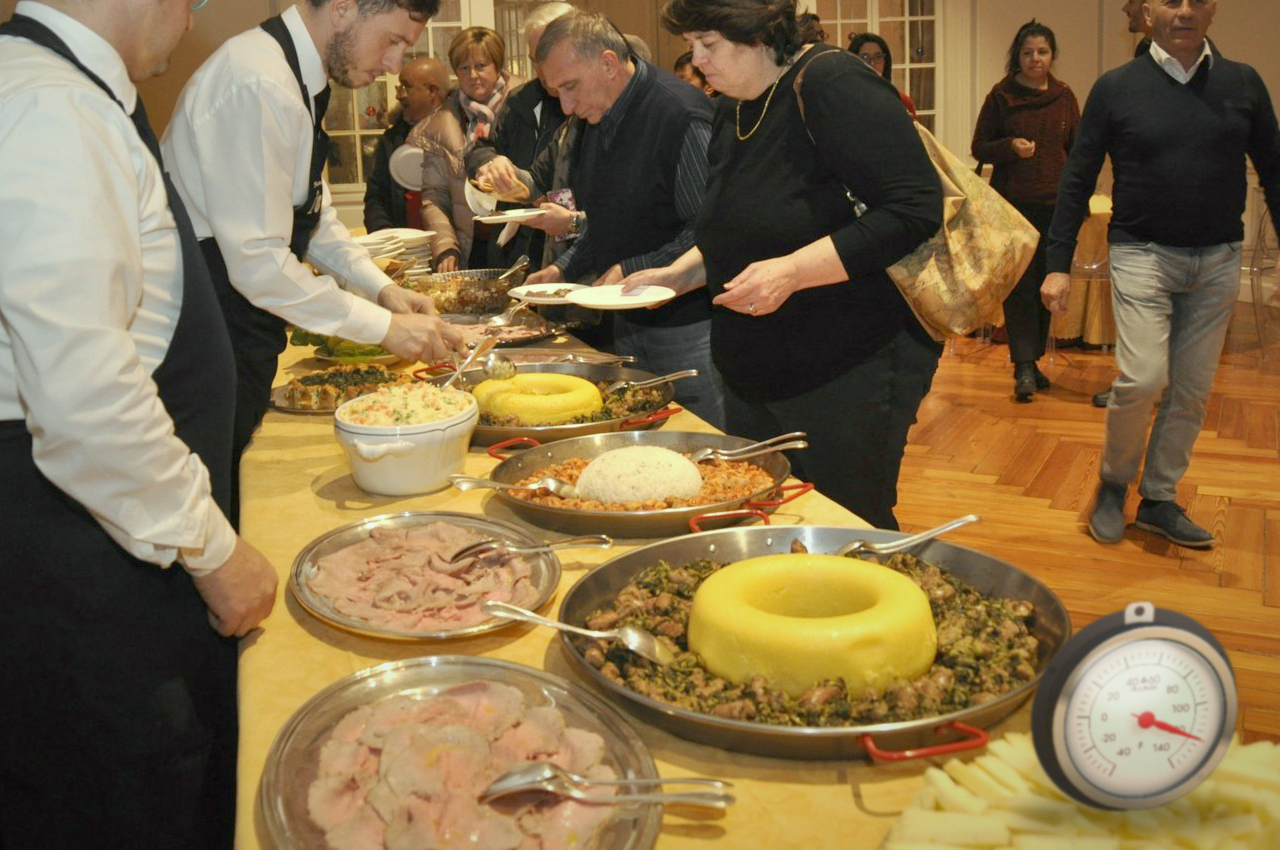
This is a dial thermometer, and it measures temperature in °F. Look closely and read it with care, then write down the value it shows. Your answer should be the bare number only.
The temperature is 120
